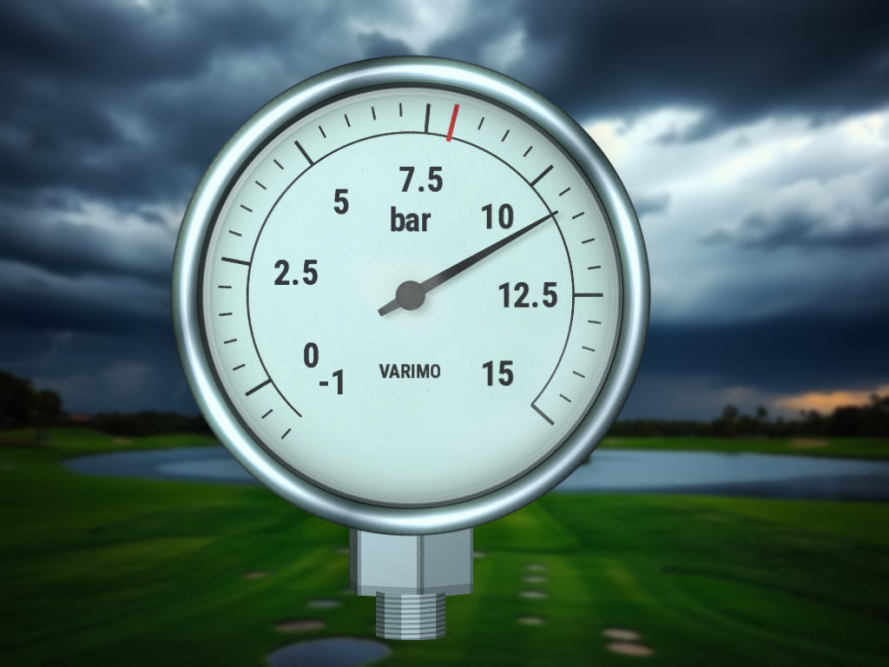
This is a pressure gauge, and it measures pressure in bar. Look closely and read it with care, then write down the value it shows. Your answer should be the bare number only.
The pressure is 10.75
